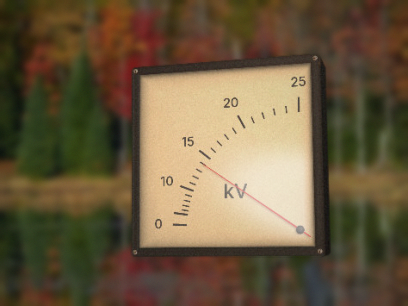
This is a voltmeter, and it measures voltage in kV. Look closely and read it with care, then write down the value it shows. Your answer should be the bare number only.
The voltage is 14
